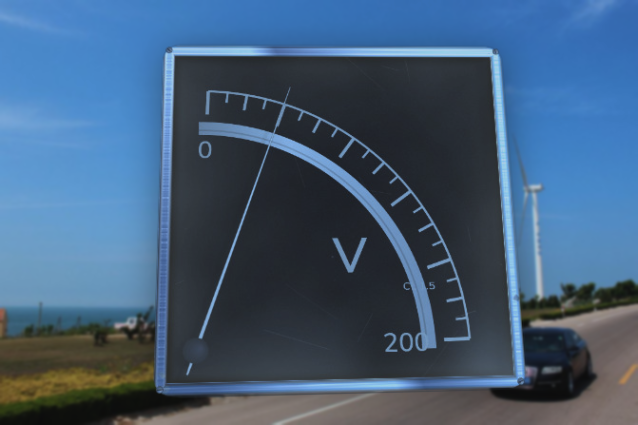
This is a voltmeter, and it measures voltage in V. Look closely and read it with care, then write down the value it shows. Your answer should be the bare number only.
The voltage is 40
